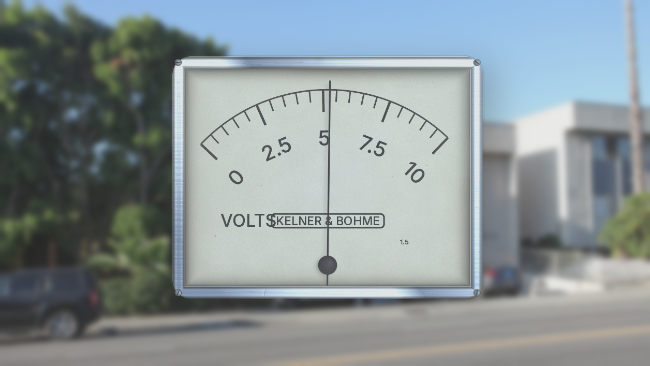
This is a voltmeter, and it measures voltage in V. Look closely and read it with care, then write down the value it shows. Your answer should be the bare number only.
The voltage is 5.25
